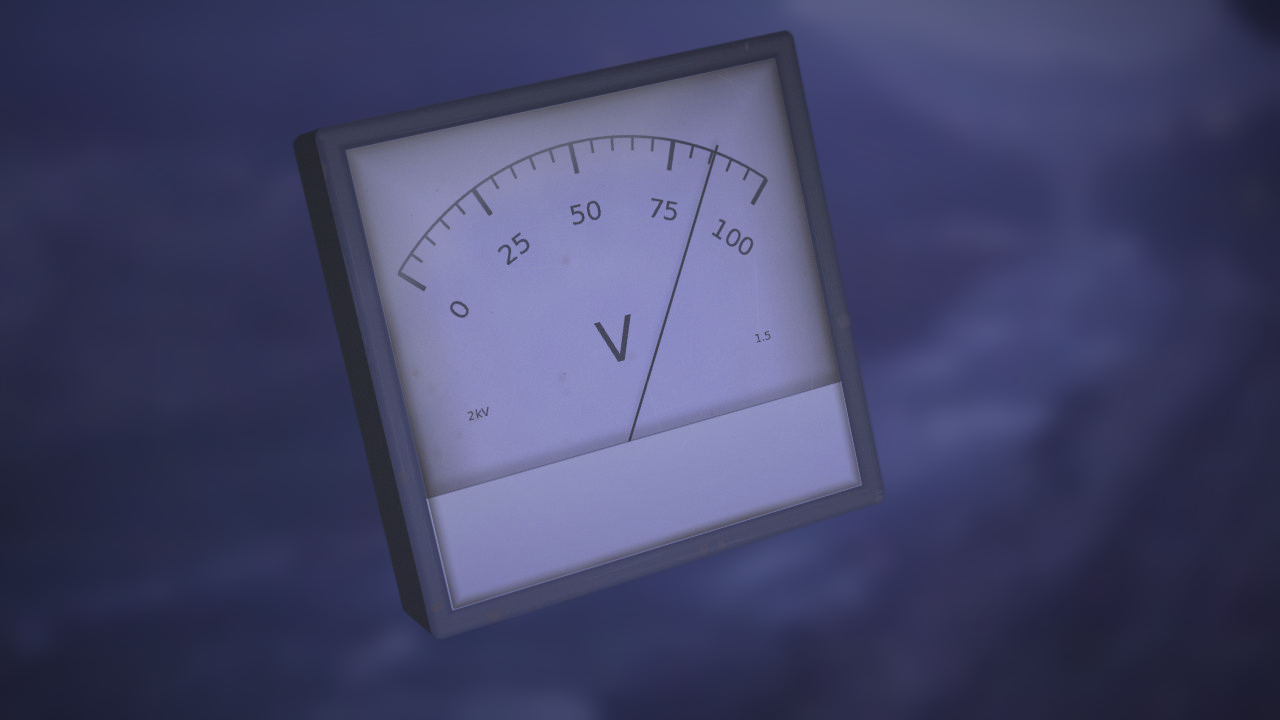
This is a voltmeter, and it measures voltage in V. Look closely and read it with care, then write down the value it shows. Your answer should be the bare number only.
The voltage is 85
